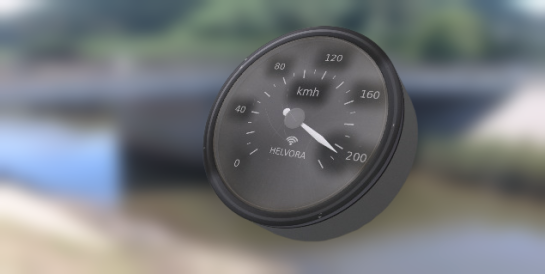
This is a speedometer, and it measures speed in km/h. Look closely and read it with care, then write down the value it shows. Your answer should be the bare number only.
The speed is 205
